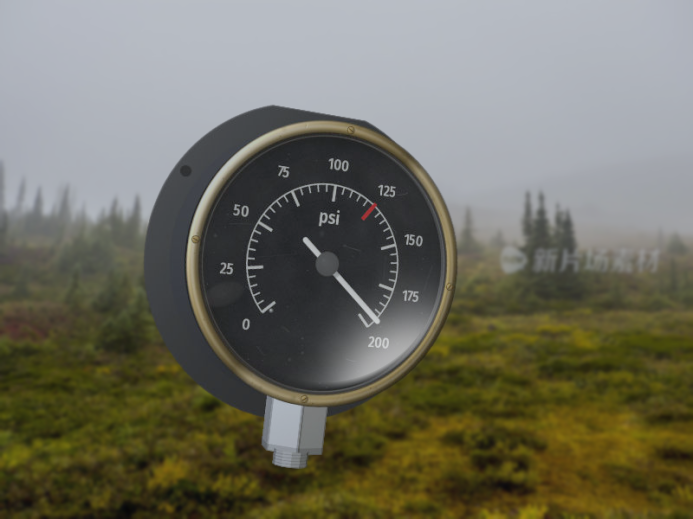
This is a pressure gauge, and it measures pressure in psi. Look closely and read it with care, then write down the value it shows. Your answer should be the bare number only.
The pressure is 195
